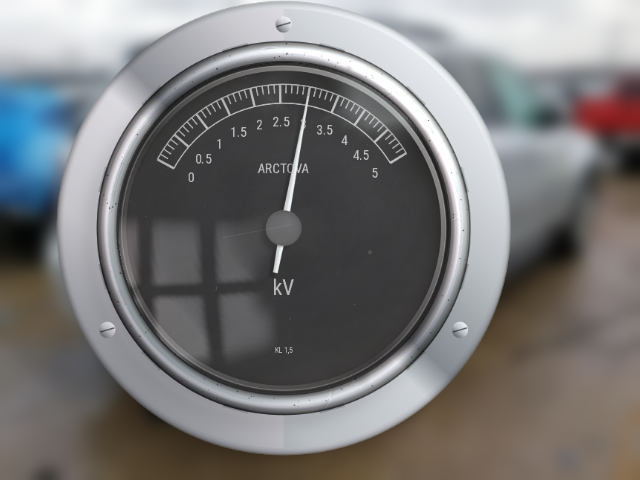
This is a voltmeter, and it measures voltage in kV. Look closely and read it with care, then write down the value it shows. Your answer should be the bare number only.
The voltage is 3
